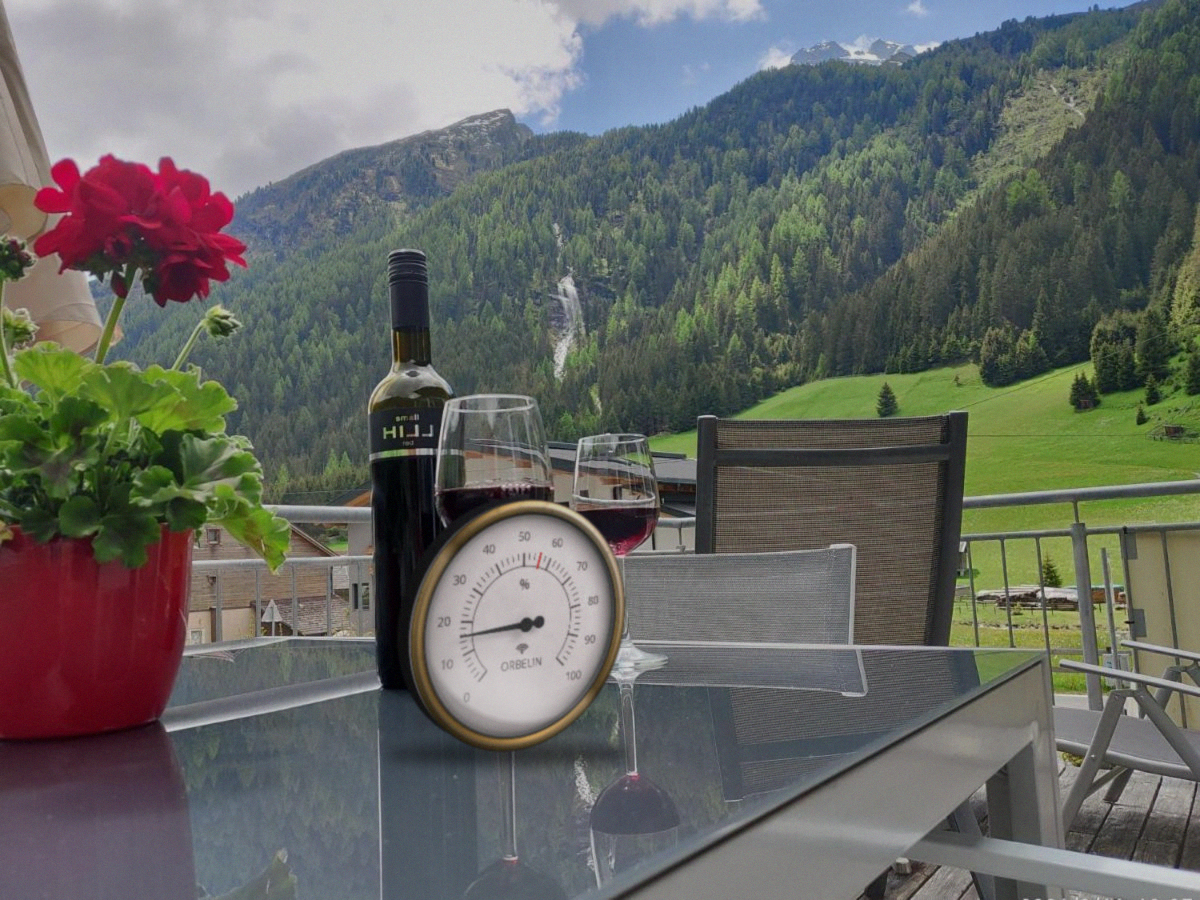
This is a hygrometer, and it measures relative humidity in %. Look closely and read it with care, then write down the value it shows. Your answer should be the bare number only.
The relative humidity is 16
